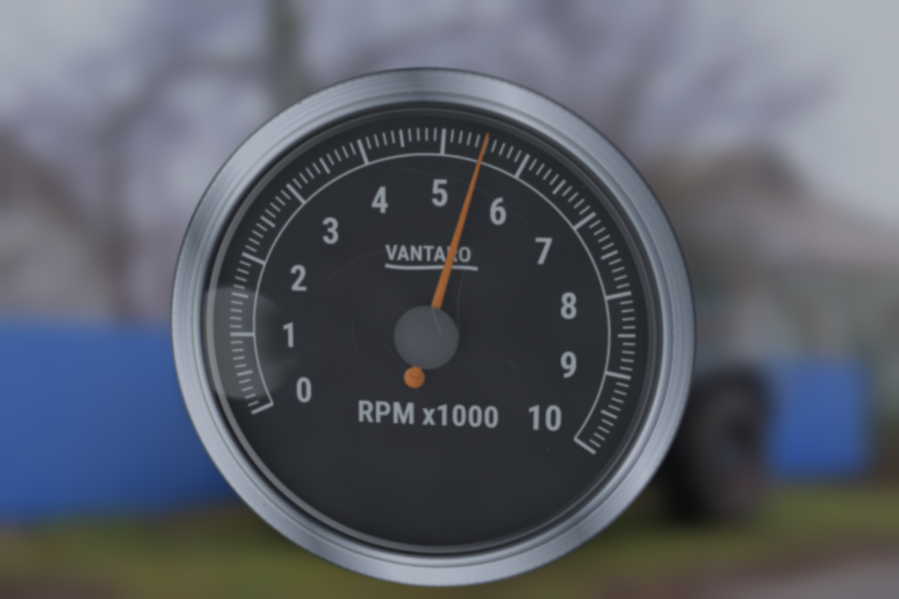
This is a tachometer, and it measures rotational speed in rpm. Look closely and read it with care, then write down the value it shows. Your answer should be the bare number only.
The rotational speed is 5500
